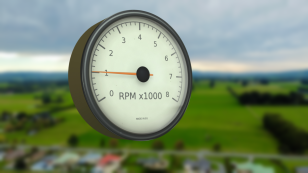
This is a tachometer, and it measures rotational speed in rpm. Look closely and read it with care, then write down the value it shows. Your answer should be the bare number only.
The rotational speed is 1000
